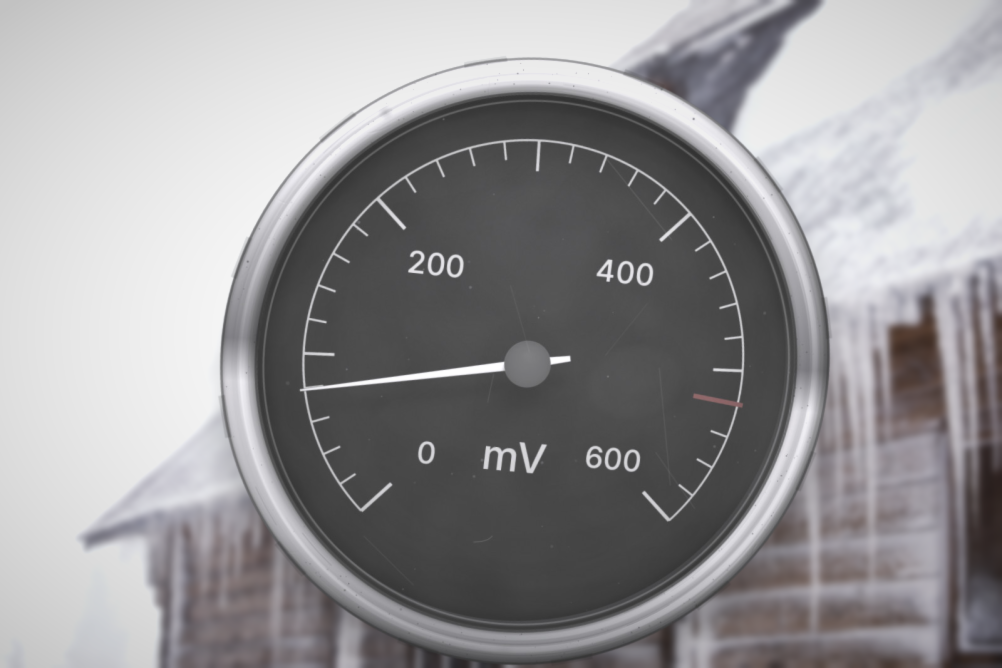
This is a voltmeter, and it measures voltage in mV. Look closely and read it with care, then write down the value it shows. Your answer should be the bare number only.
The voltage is 80
